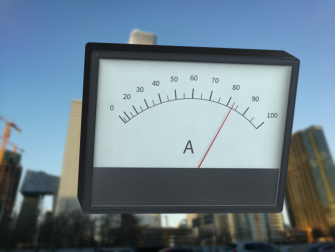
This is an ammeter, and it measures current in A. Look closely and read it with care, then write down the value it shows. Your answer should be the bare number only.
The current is 82.5
